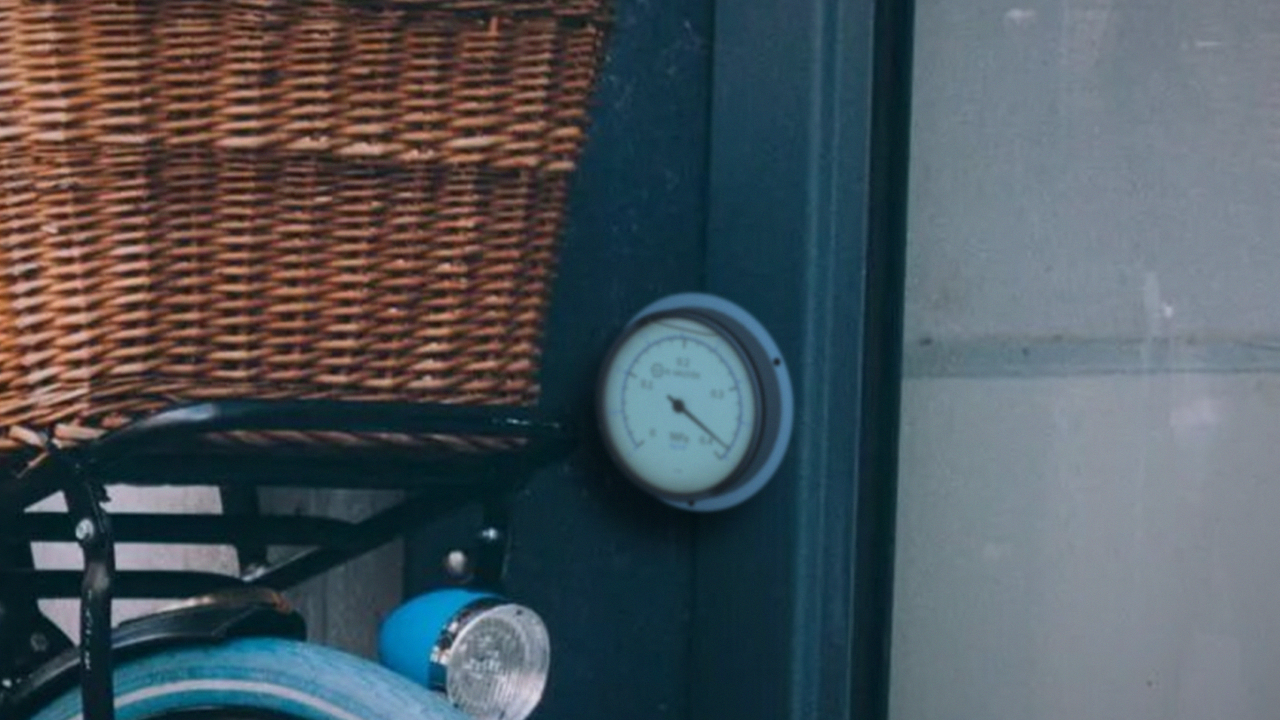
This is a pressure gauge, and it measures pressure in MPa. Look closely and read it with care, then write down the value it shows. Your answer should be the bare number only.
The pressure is 0.38
